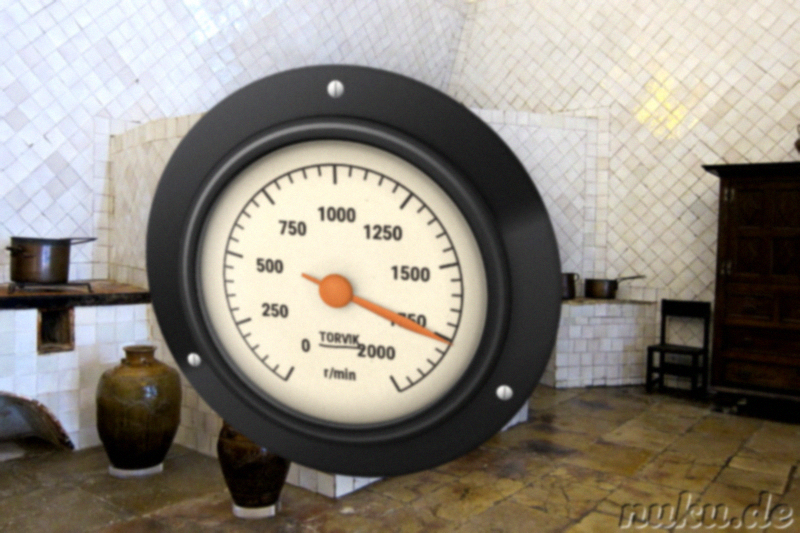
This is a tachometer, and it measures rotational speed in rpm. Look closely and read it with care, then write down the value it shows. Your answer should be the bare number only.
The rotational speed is 1750
